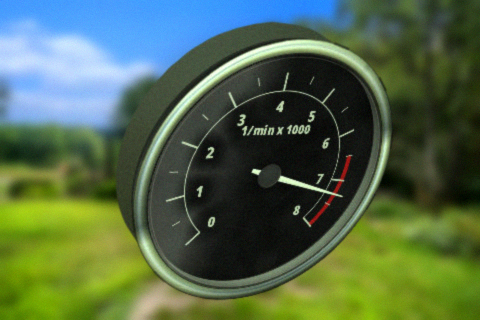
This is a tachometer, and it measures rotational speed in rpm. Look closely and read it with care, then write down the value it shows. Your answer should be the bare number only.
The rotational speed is 7250
